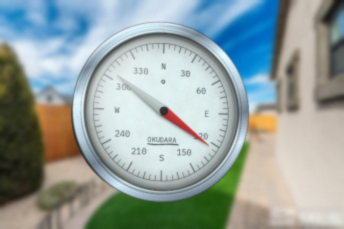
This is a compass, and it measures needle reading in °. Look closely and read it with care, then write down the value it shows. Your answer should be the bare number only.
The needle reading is 125
